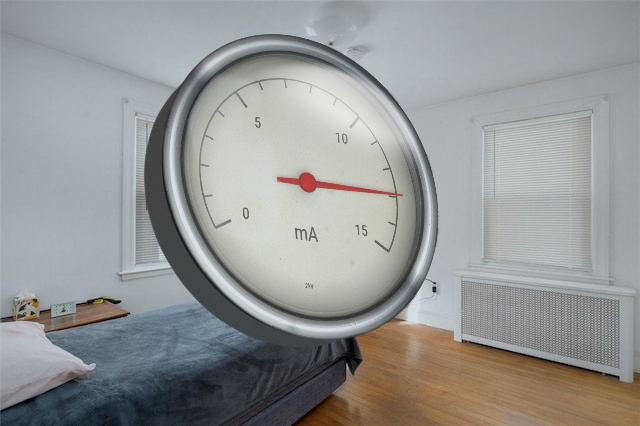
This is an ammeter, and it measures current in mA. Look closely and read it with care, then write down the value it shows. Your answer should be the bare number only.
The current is 13
